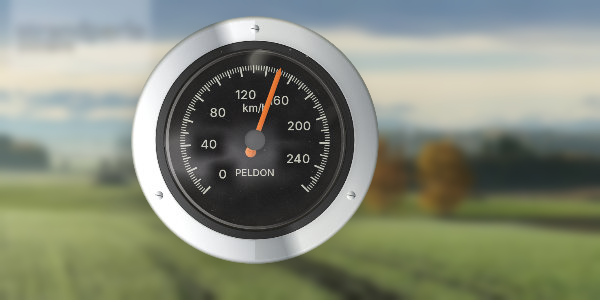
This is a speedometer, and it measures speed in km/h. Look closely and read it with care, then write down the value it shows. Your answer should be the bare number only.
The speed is 150
